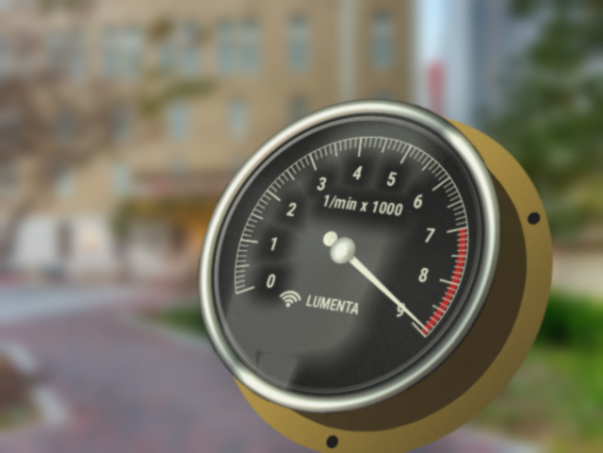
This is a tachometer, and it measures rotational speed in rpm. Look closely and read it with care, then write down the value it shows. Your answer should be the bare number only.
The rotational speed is 8900
